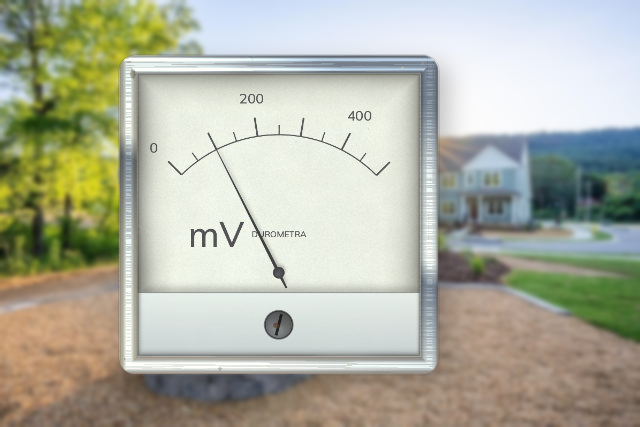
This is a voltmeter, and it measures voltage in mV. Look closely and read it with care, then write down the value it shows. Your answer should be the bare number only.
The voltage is 100
